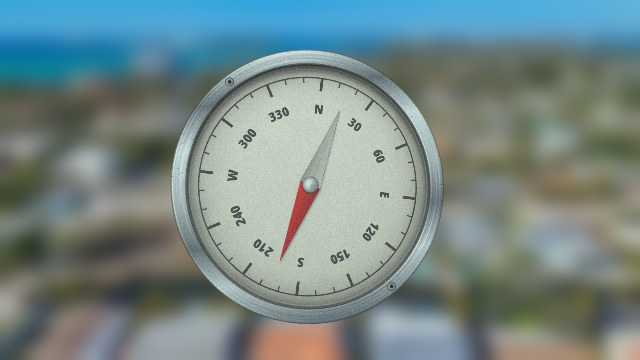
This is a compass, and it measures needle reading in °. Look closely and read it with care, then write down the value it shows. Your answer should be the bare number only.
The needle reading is 195
